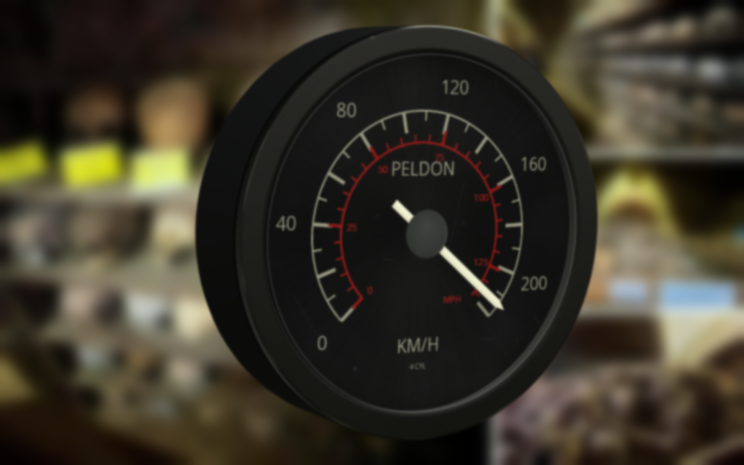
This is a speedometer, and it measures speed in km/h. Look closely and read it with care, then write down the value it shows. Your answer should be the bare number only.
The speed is 215
